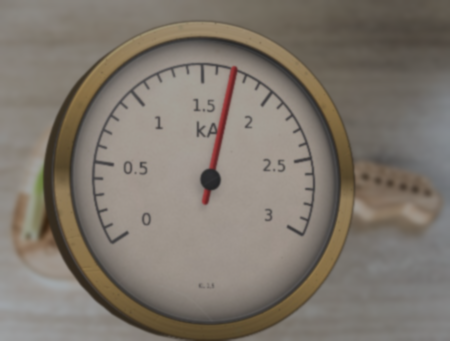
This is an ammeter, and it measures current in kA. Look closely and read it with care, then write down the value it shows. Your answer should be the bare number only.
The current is 1.7
